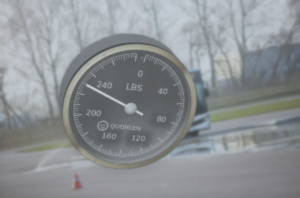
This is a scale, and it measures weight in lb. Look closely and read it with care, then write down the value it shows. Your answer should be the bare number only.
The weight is 230
